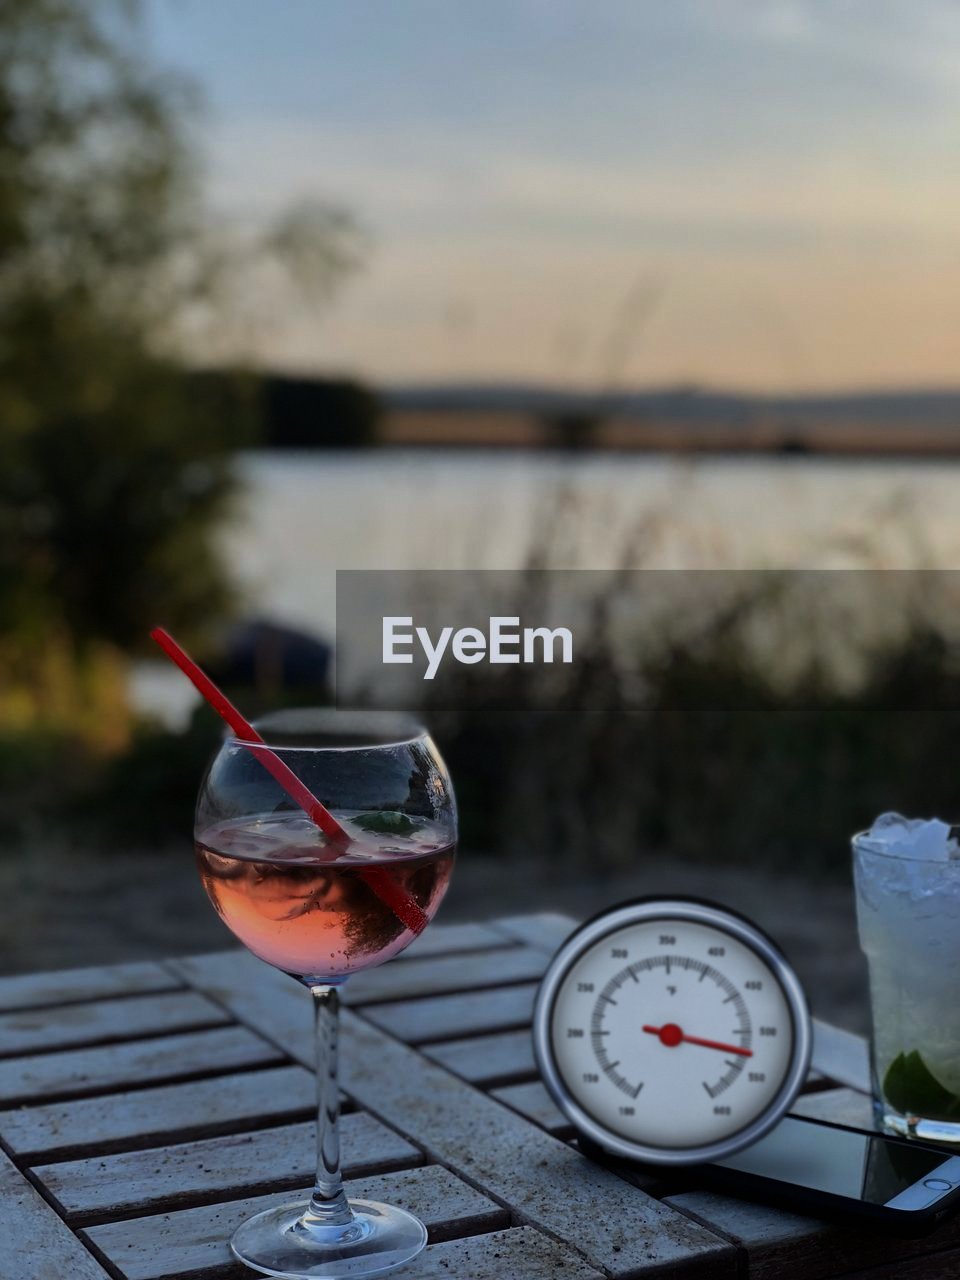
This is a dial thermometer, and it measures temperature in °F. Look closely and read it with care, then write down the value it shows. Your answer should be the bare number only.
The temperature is 525
